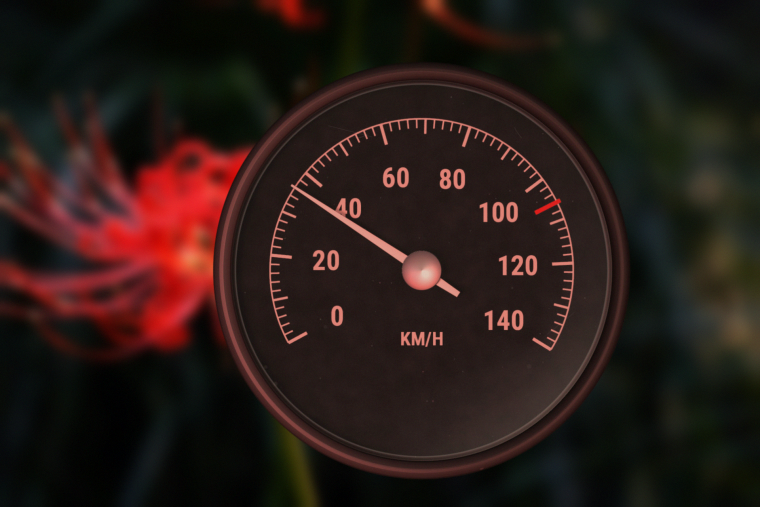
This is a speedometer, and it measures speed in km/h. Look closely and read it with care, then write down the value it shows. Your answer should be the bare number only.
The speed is 36
